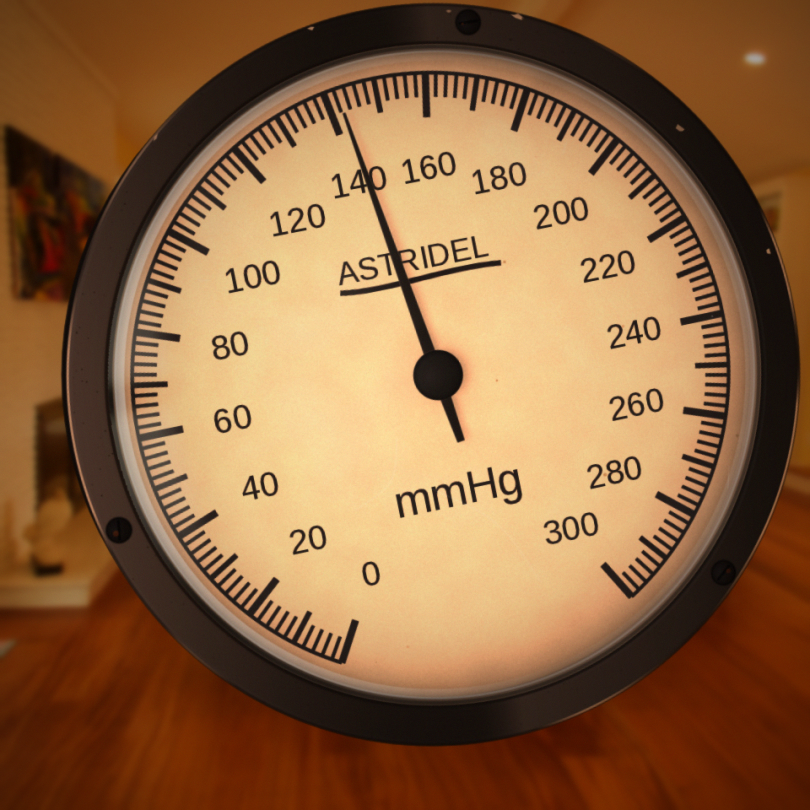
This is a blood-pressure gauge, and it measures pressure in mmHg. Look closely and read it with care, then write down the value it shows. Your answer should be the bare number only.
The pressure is 142
